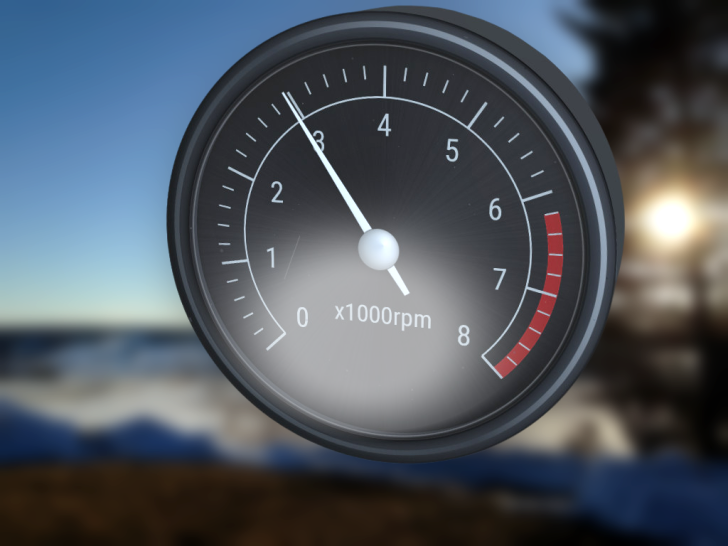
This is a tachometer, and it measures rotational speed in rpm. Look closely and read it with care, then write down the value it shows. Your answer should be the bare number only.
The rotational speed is 3000
